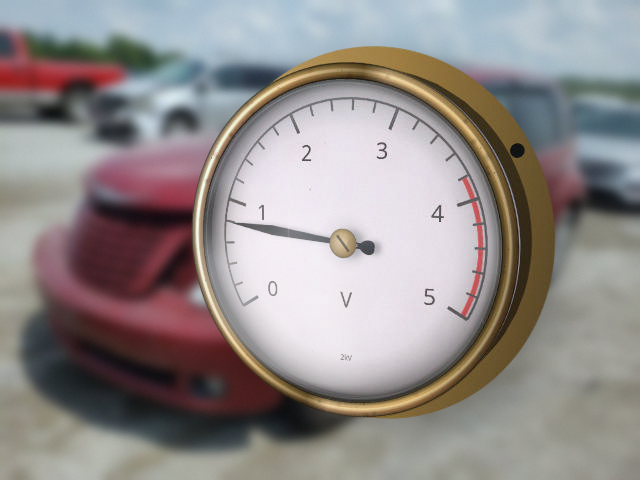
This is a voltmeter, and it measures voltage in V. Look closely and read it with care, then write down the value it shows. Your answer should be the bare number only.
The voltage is 0.8
